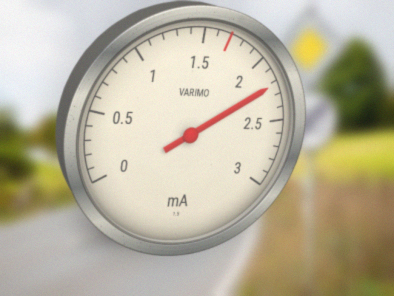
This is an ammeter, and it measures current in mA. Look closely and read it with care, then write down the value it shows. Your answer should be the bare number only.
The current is 2.2
